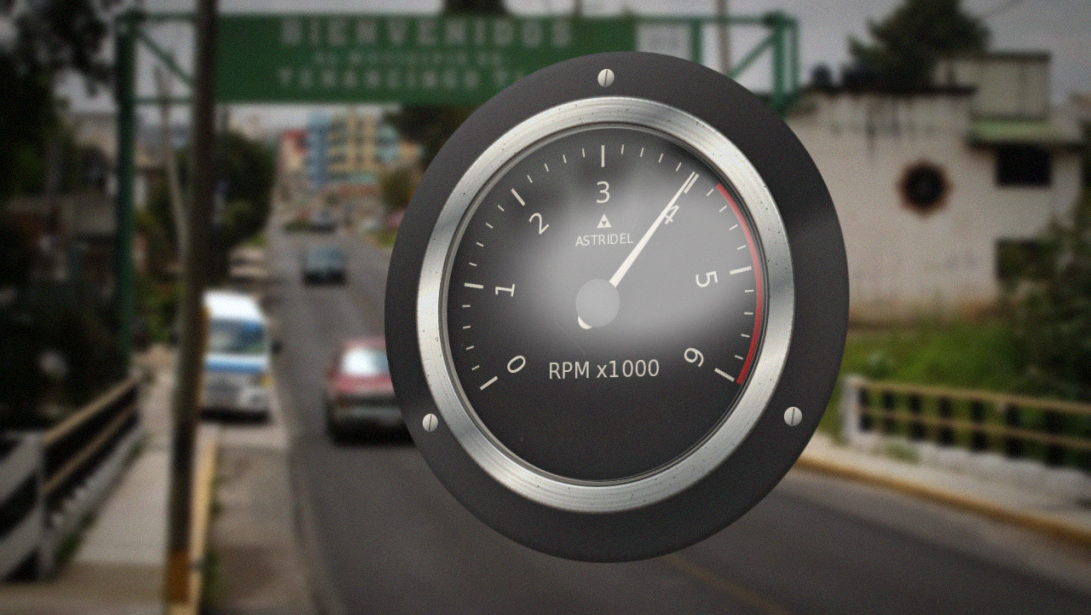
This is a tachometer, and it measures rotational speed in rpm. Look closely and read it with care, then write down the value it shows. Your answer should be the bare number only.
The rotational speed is 4000
